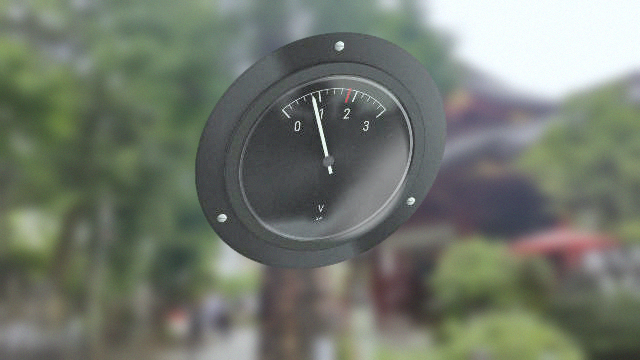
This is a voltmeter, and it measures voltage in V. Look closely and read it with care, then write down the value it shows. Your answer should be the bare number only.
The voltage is 0.8
